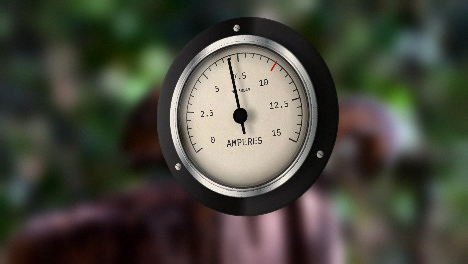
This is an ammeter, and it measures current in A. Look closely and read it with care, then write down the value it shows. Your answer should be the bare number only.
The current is 7
